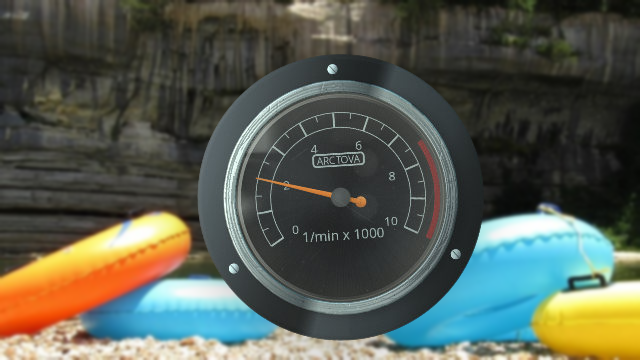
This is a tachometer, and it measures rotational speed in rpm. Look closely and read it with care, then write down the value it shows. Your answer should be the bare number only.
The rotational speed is 2000
